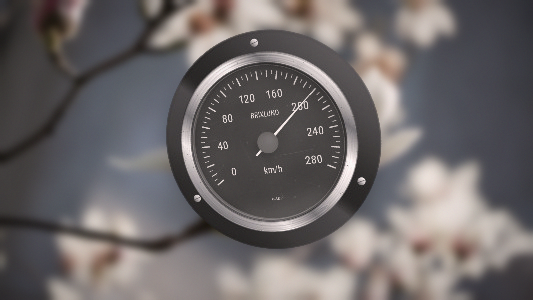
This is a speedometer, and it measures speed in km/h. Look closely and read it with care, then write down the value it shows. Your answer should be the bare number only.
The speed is 200
